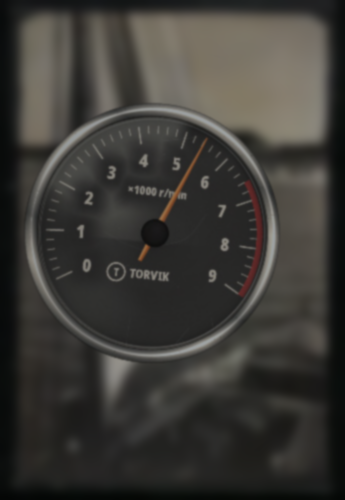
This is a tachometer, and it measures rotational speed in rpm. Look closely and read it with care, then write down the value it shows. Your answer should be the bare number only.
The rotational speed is 5400
